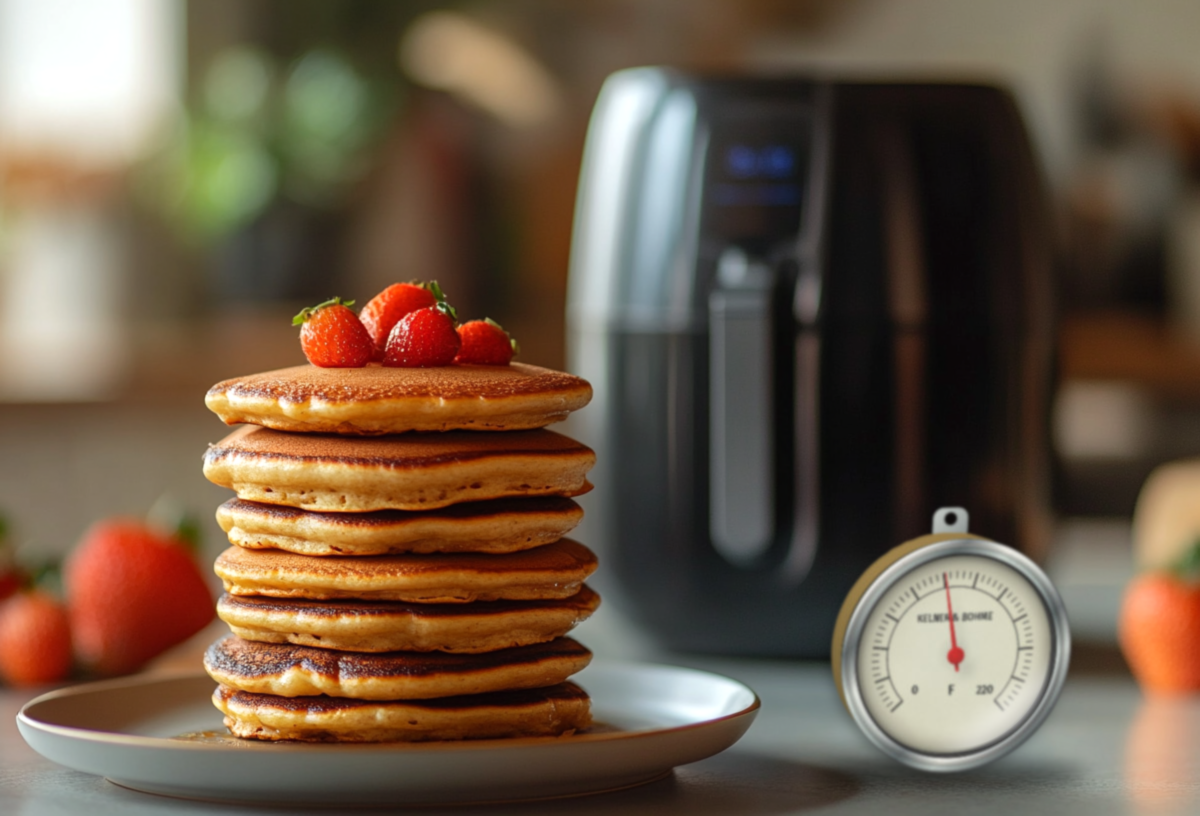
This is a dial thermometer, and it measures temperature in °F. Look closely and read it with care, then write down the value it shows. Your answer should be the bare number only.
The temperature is 100
